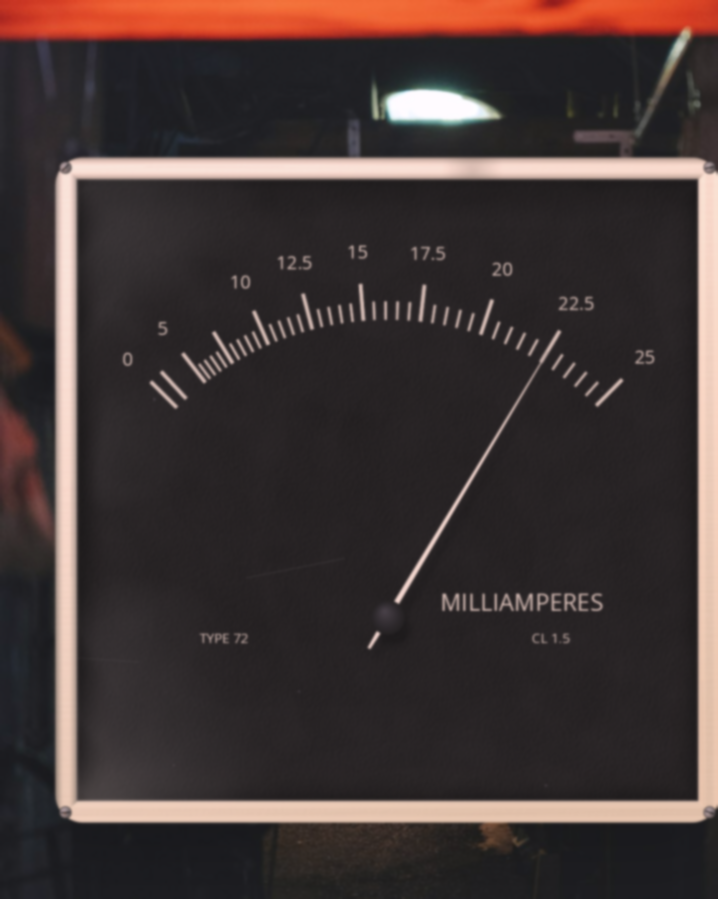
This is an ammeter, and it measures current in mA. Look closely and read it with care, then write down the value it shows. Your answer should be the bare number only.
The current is 22.5
